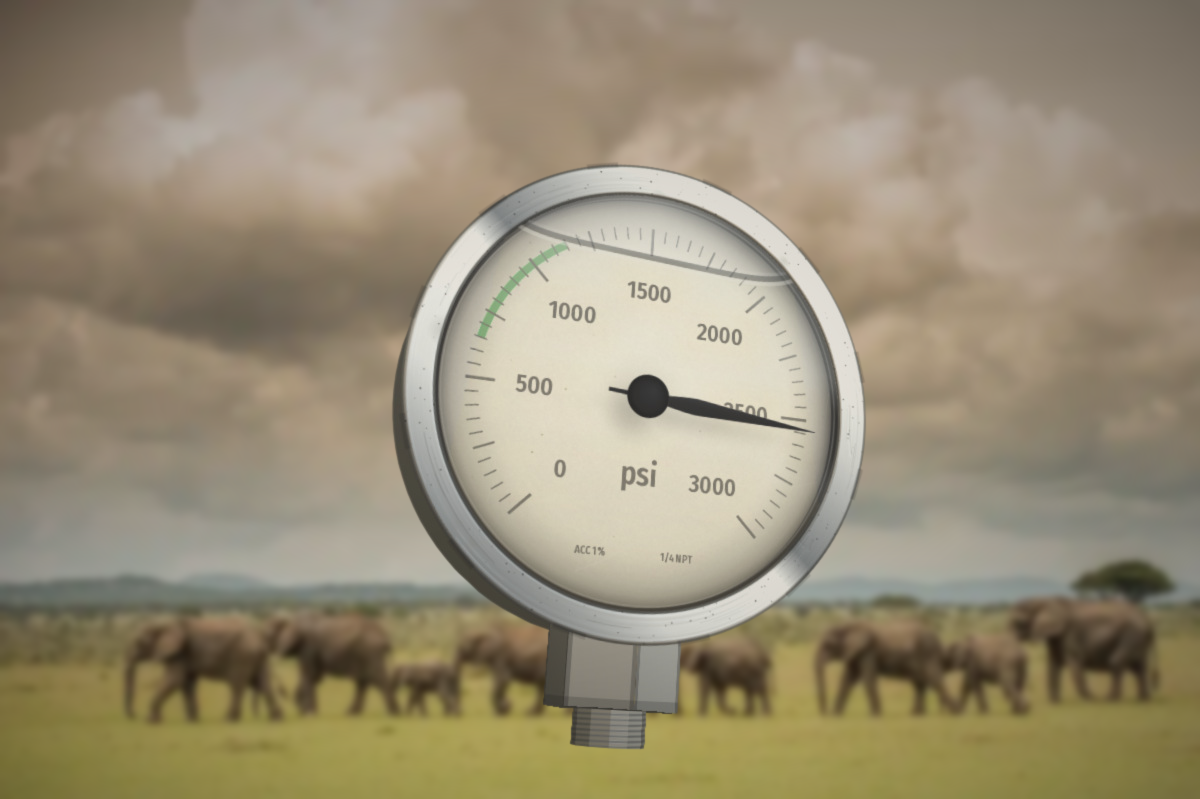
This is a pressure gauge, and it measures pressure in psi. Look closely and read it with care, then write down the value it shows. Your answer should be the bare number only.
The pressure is 2550
